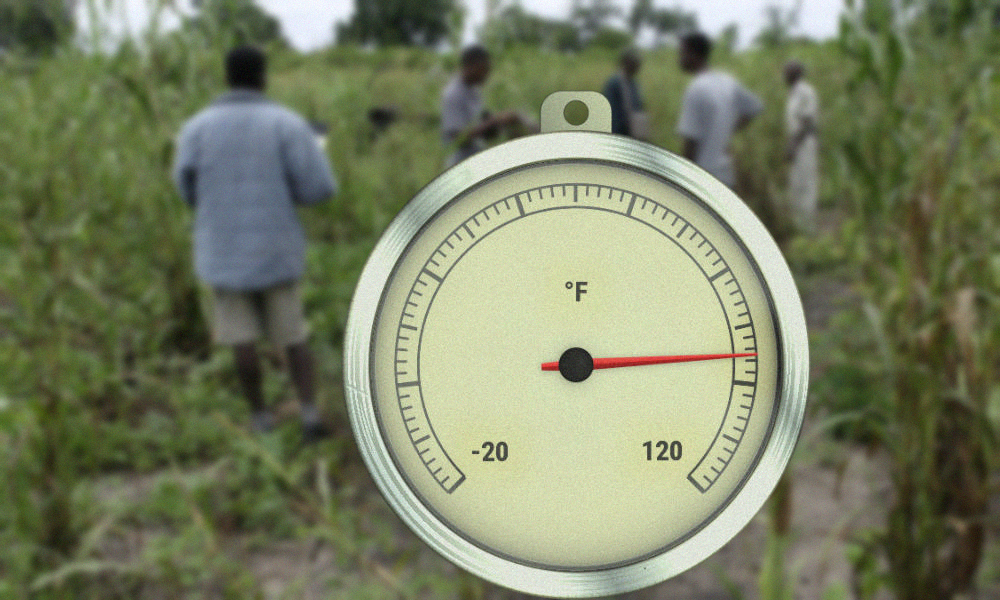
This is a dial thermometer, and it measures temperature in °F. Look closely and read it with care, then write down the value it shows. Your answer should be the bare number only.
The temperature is 95
